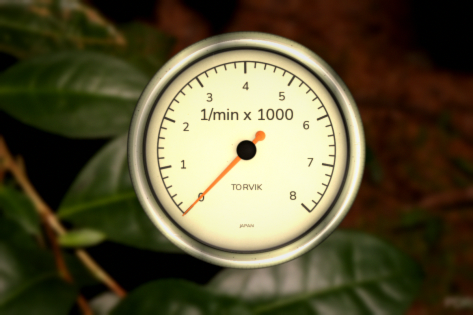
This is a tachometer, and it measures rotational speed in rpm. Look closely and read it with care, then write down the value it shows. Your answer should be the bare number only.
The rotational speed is 0
